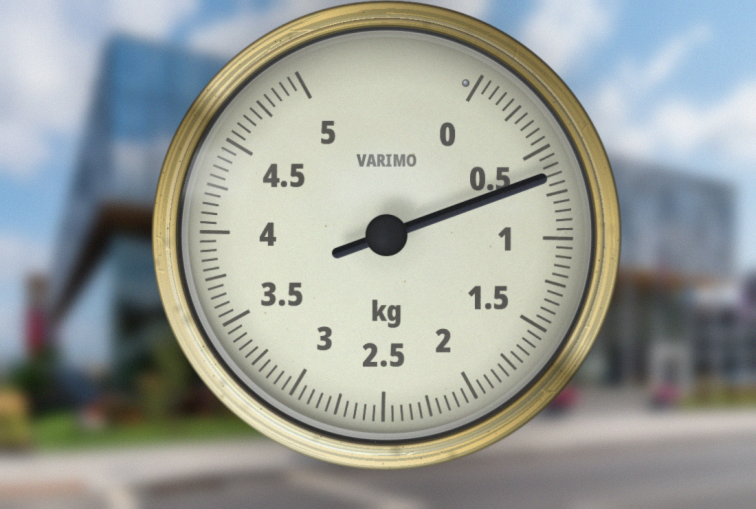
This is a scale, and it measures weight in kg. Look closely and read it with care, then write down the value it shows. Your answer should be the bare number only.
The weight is 0.65
